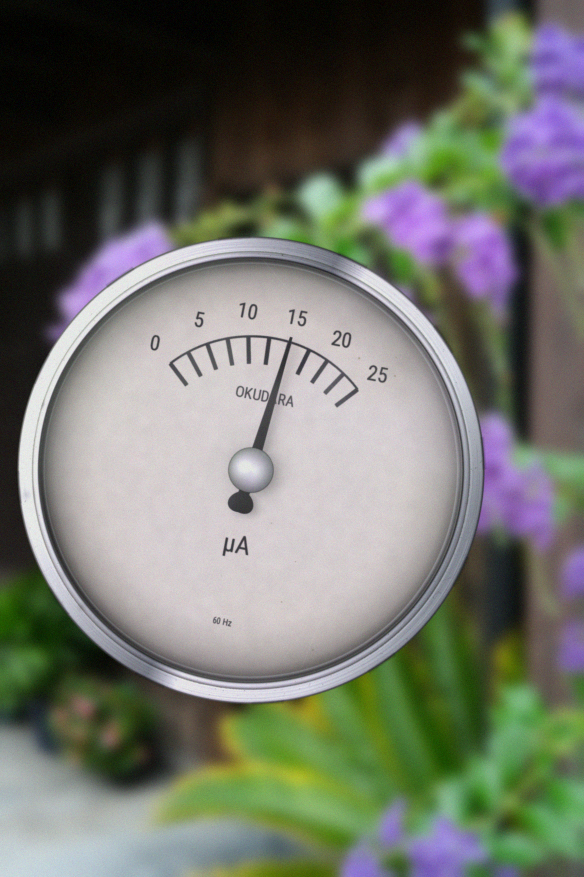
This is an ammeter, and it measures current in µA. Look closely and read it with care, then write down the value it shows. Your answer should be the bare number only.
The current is 15
